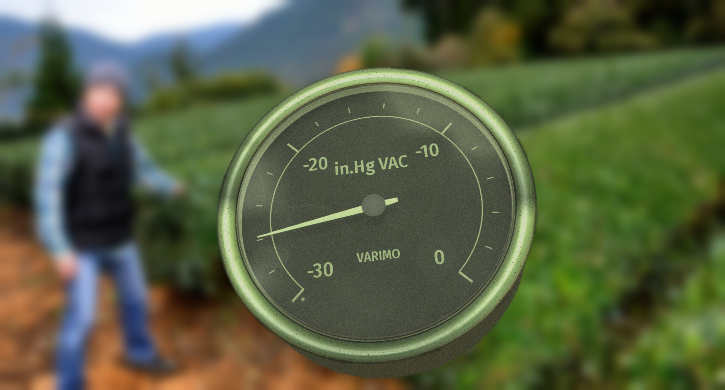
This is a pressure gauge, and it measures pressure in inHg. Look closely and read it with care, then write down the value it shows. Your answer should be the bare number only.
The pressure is -26
